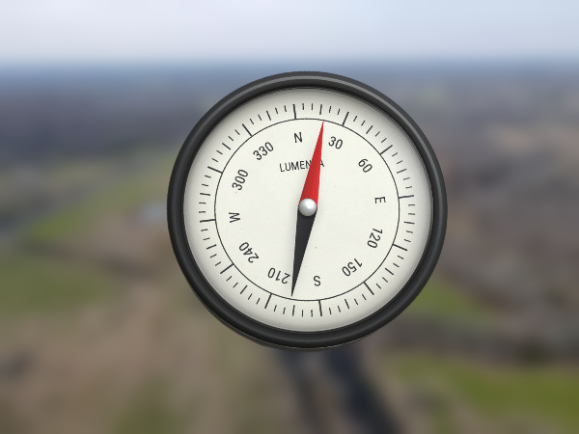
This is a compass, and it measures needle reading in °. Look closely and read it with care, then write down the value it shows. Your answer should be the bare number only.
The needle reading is 17.5
